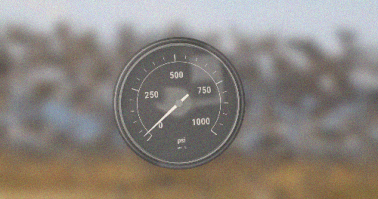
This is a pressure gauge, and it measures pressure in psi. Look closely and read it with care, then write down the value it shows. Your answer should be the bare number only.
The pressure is 25
